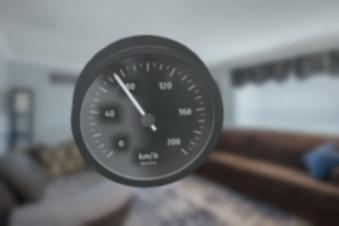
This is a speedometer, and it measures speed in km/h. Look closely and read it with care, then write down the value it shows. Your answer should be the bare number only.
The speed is 75
